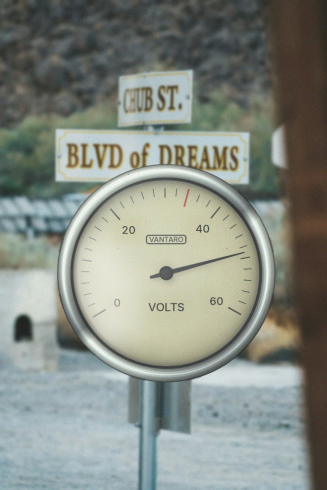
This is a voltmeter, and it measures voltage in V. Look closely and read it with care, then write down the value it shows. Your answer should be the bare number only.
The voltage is 49
